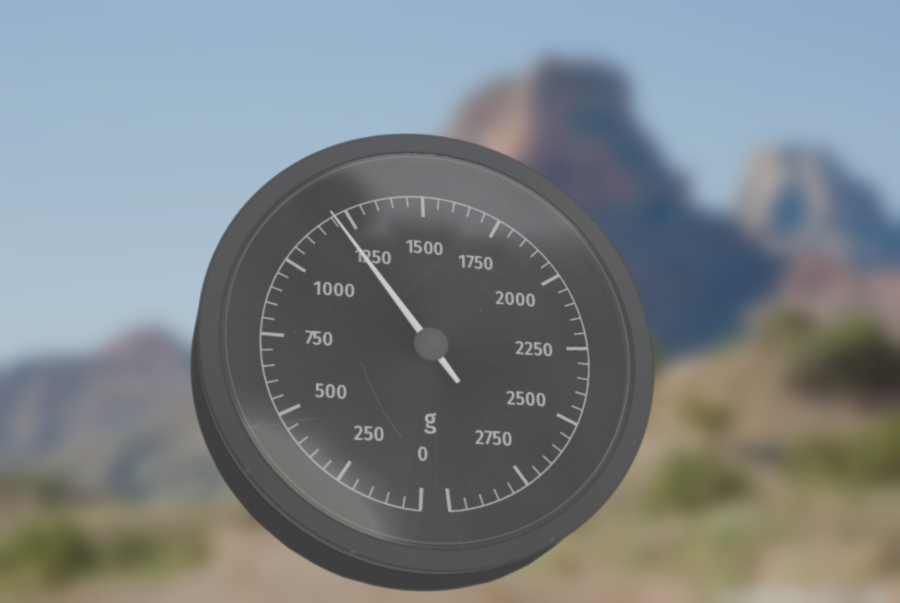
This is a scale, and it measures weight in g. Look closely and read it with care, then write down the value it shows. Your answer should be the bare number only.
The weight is 1200
